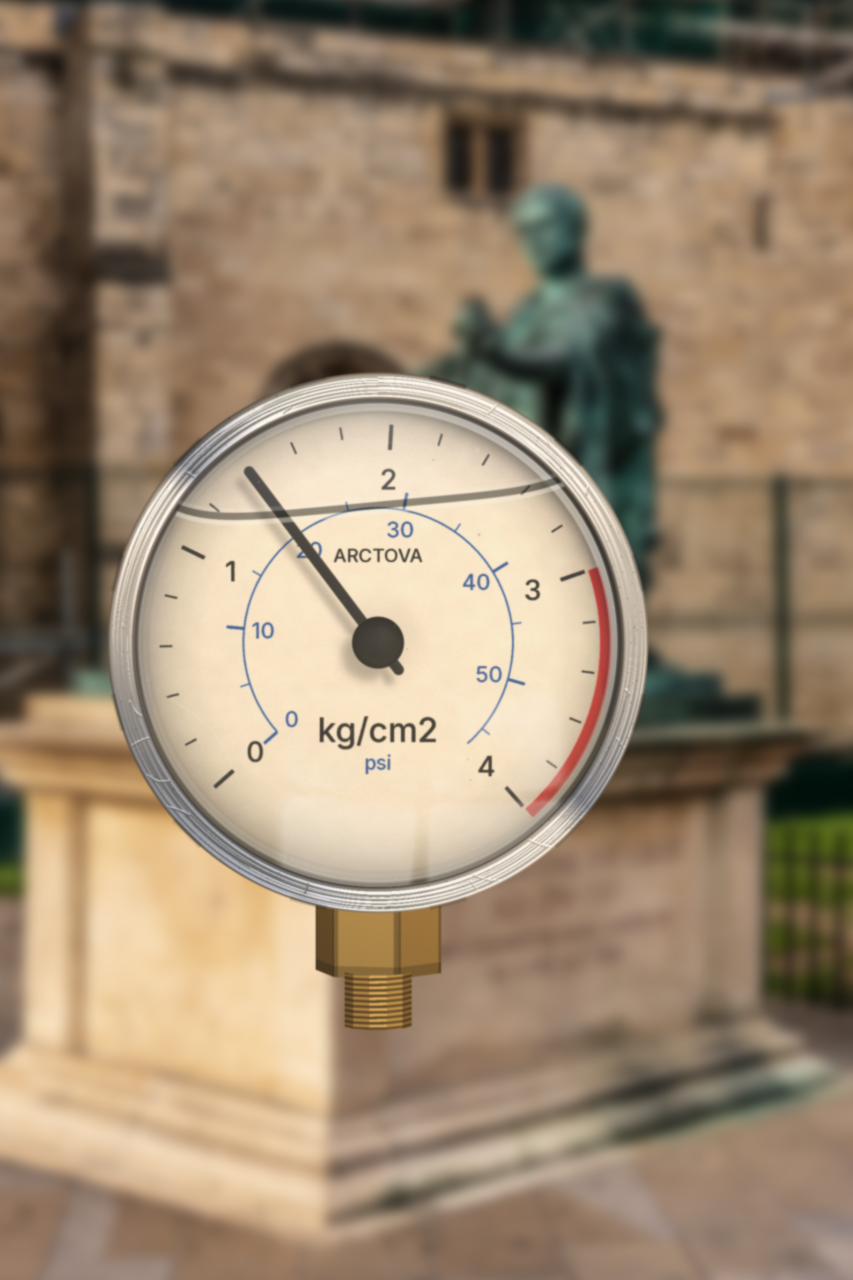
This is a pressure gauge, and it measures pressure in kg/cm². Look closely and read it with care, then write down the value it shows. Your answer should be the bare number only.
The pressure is 1.4
